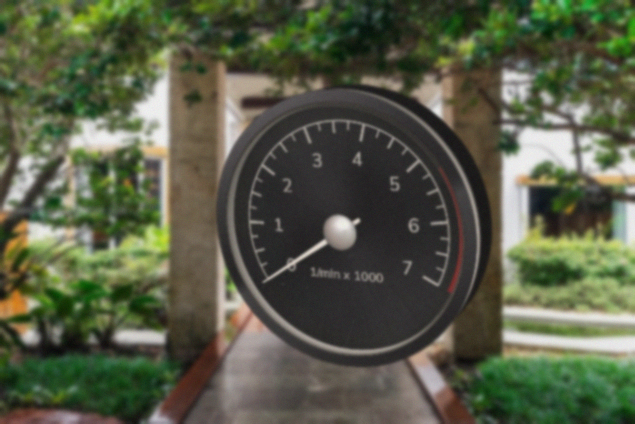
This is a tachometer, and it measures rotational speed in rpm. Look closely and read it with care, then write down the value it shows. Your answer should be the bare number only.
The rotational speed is 0
